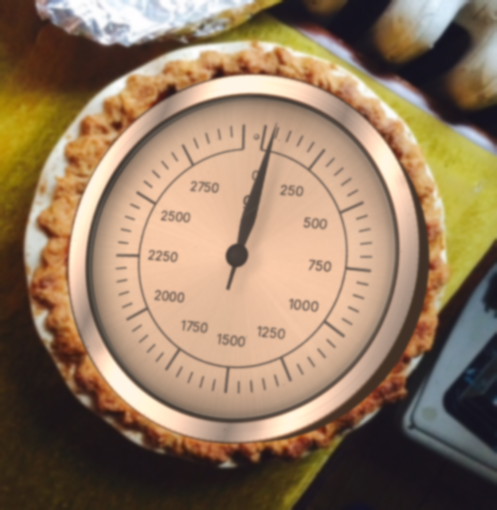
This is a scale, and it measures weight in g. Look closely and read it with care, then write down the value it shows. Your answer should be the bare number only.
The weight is 50
